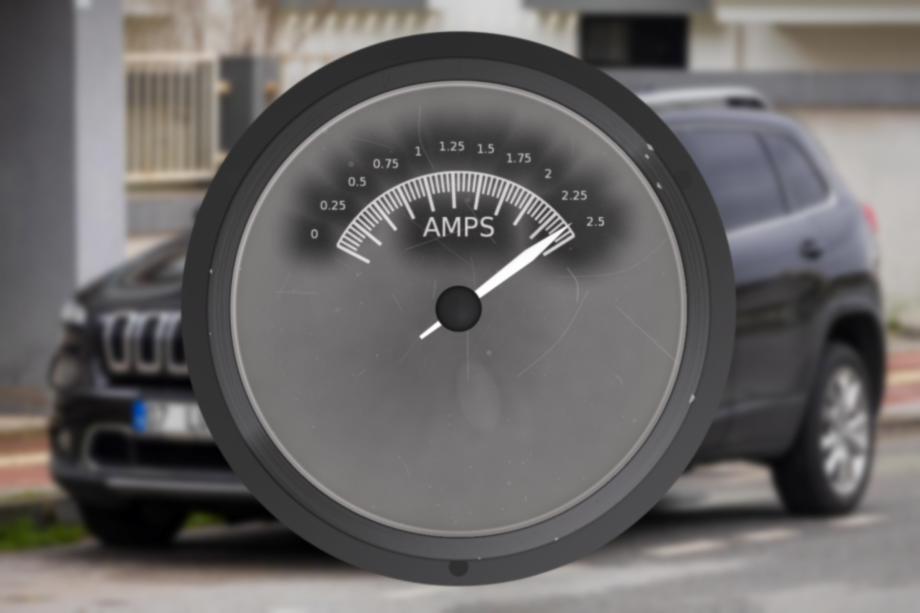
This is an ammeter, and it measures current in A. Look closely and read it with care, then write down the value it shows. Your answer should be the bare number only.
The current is 2.4
